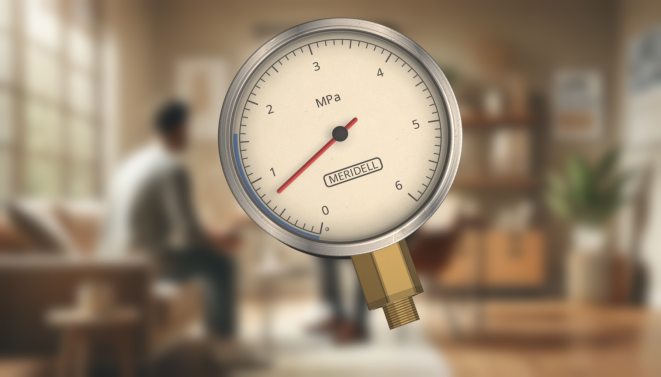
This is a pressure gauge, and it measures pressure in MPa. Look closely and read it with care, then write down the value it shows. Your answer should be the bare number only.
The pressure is 0.7
